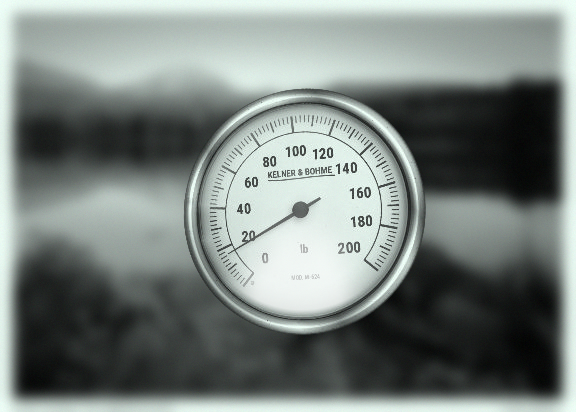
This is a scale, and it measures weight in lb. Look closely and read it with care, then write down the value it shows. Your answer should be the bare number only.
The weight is 16
